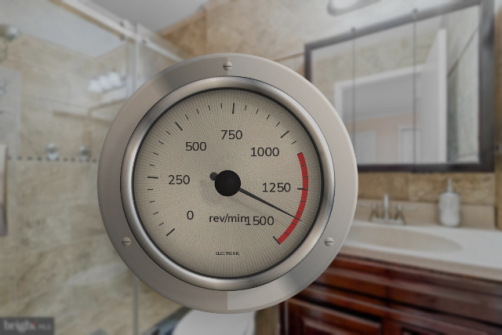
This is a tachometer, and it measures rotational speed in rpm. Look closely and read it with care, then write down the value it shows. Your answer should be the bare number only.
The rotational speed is 1375
